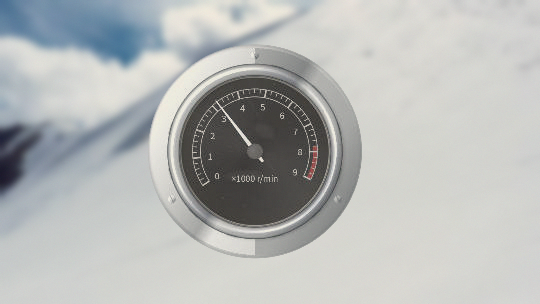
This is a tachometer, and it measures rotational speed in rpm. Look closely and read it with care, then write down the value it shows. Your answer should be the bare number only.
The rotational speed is 3200
